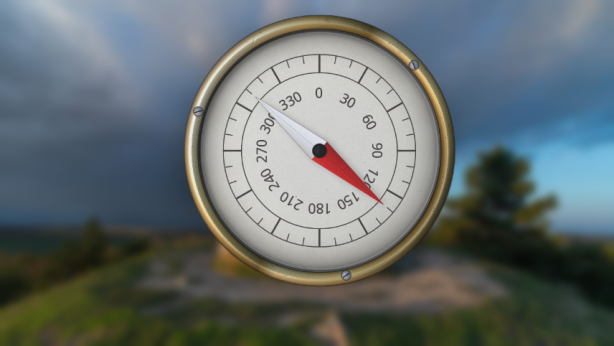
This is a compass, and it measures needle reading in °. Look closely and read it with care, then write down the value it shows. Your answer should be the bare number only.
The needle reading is 130
